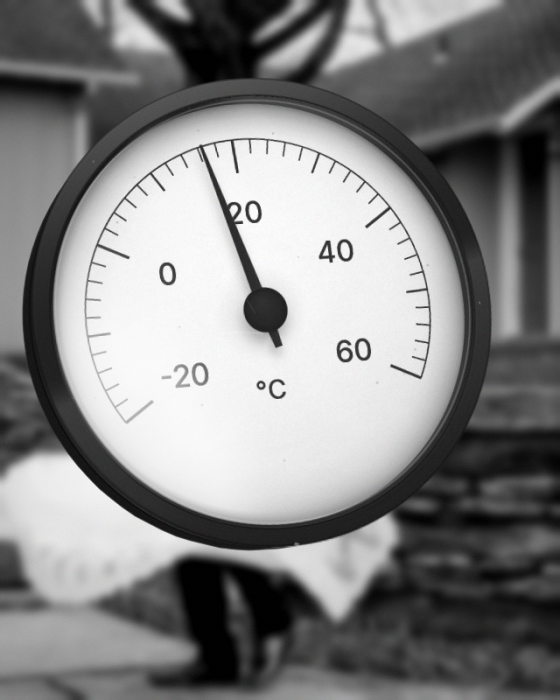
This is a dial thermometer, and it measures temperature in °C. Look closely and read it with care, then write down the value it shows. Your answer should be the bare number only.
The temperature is 16
